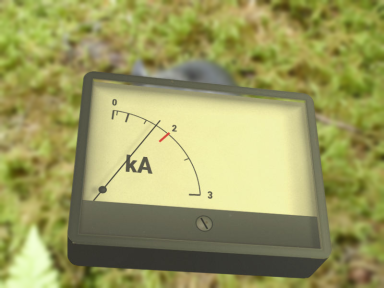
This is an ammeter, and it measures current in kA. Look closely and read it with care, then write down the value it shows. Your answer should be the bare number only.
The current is 1.75
